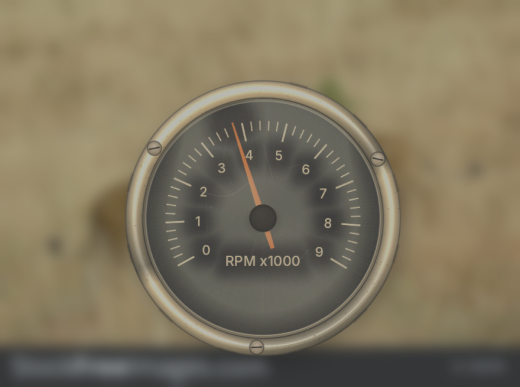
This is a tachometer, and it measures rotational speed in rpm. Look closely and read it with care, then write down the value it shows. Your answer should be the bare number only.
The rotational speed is 3800
